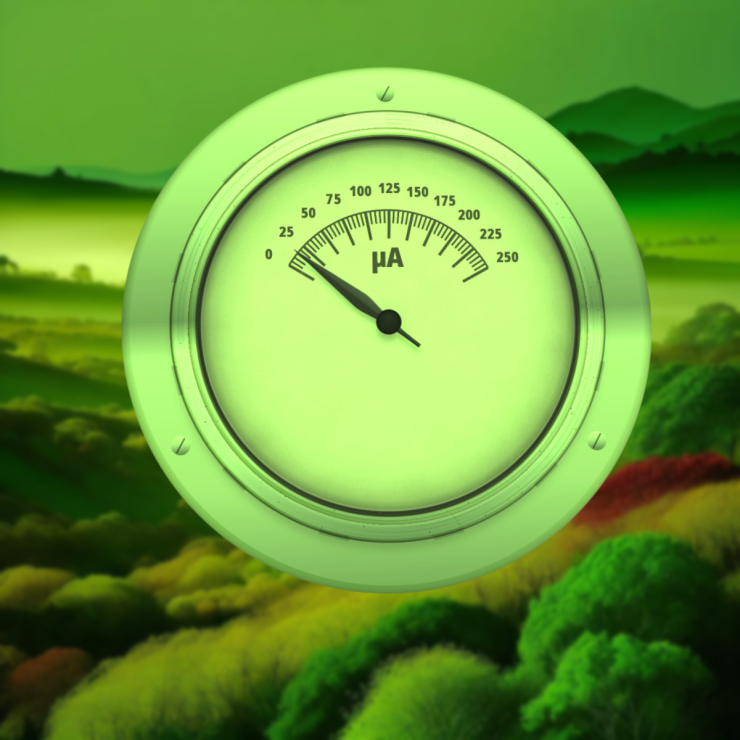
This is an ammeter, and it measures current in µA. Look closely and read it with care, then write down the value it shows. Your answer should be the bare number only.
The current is 15
